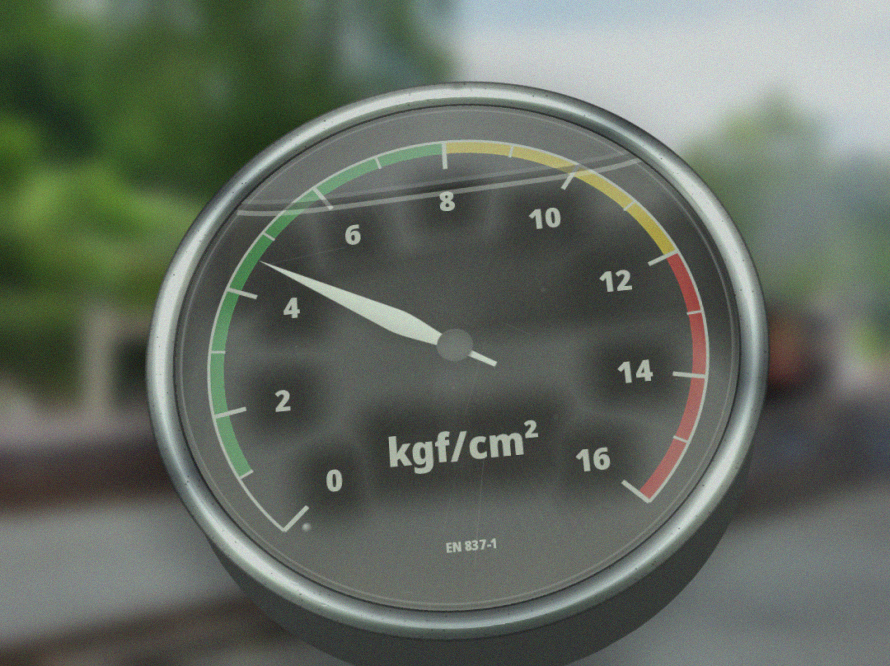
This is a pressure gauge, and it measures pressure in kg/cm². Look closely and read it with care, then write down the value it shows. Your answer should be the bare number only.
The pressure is 4.5
